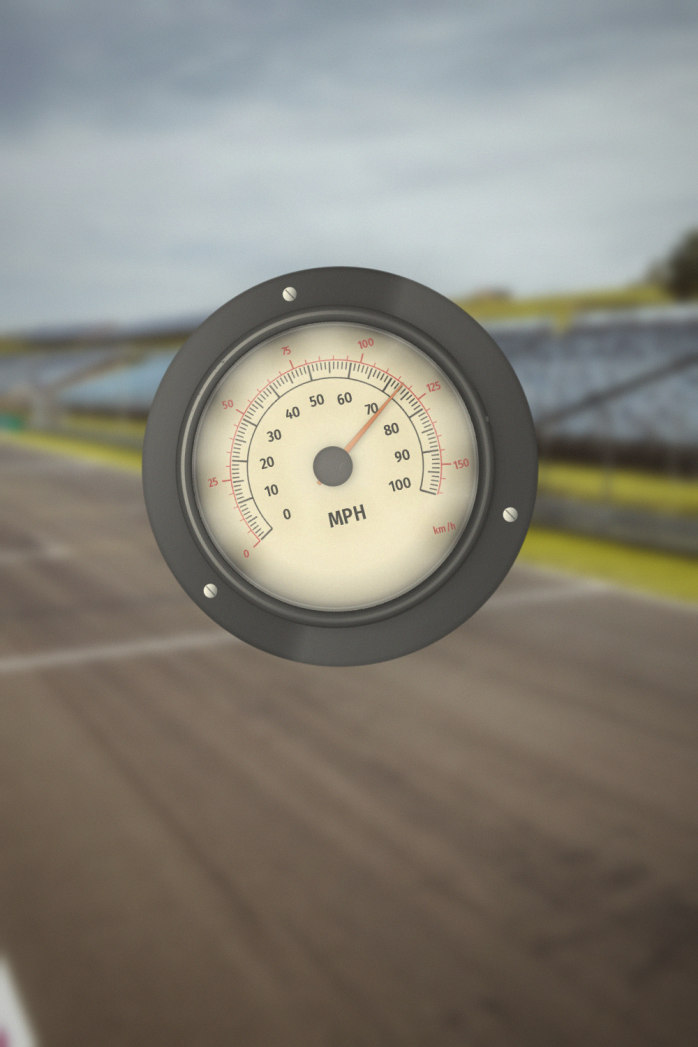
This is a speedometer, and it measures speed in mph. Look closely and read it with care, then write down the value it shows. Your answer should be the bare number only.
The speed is 73
